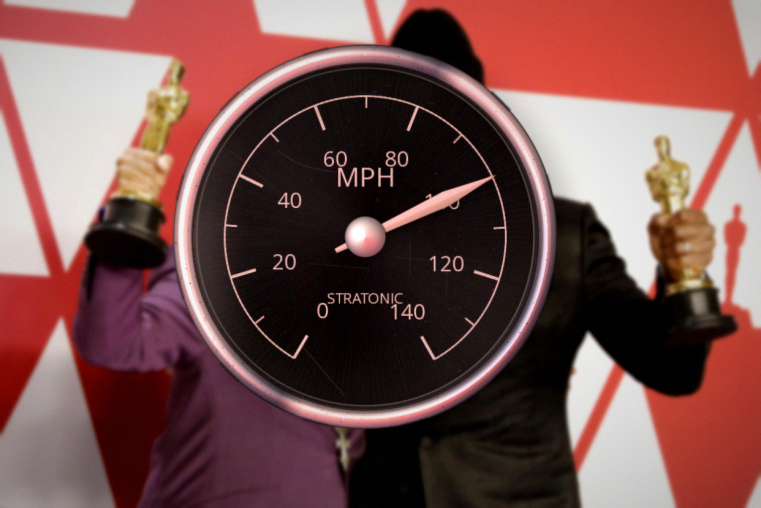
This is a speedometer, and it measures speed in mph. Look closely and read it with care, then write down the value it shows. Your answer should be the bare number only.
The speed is 100
